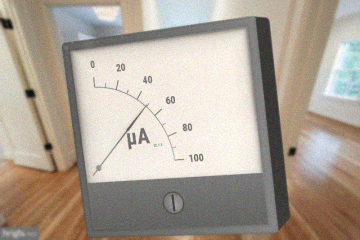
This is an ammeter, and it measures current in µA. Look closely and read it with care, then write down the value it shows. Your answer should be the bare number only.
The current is 50
